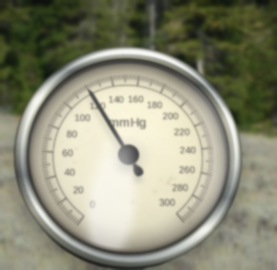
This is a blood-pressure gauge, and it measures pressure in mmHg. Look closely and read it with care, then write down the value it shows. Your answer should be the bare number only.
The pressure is 120
